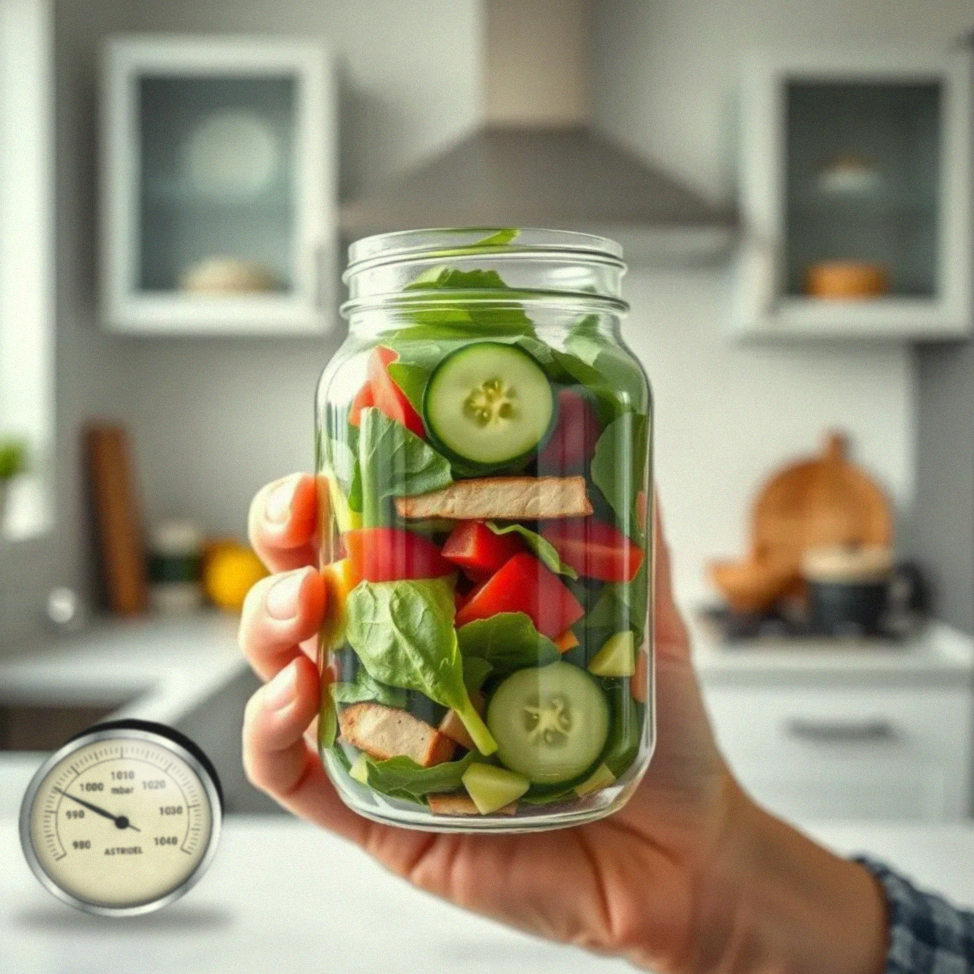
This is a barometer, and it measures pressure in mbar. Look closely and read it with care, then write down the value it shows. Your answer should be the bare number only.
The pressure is 995
